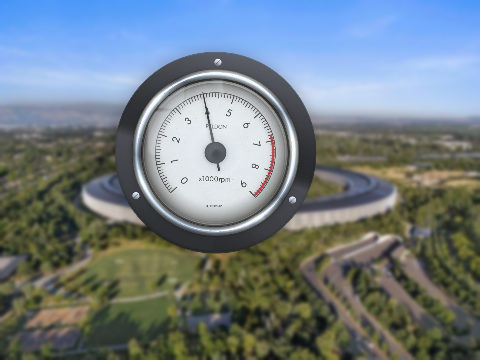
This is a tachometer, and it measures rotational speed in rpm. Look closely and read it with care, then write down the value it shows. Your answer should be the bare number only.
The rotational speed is 4000
